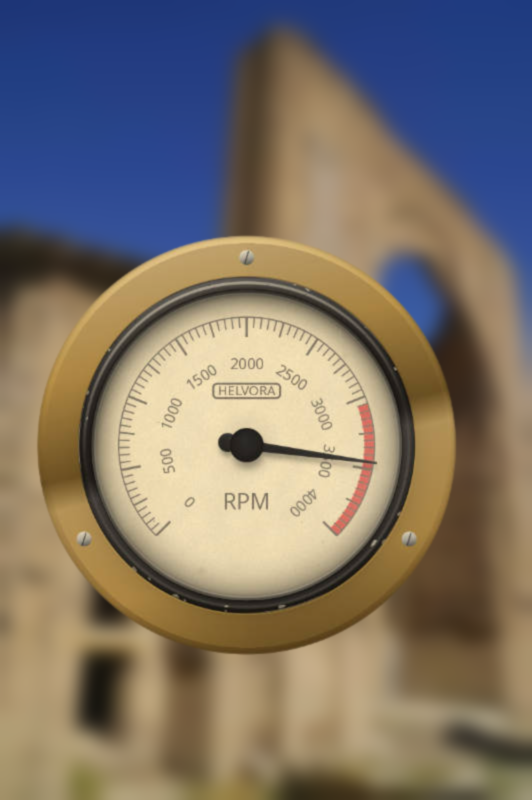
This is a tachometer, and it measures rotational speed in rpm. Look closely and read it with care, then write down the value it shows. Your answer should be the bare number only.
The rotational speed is 3450
